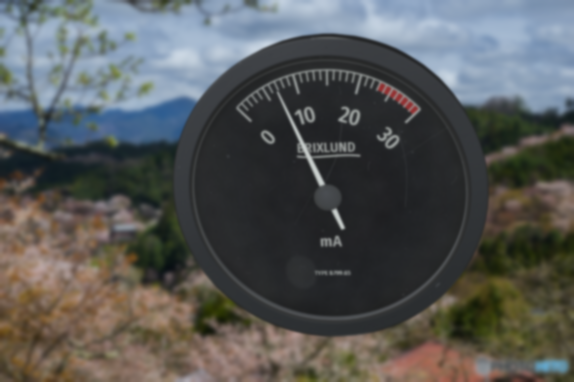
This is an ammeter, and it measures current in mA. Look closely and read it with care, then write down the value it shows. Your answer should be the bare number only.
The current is 7
